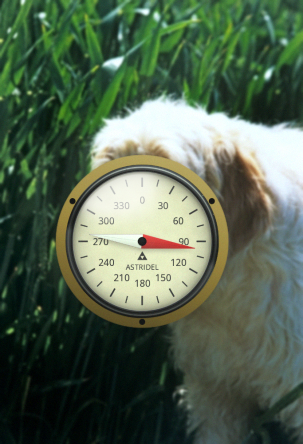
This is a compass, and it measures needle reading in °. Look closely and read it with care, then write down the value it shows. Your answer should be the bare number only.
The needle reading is 97.5
